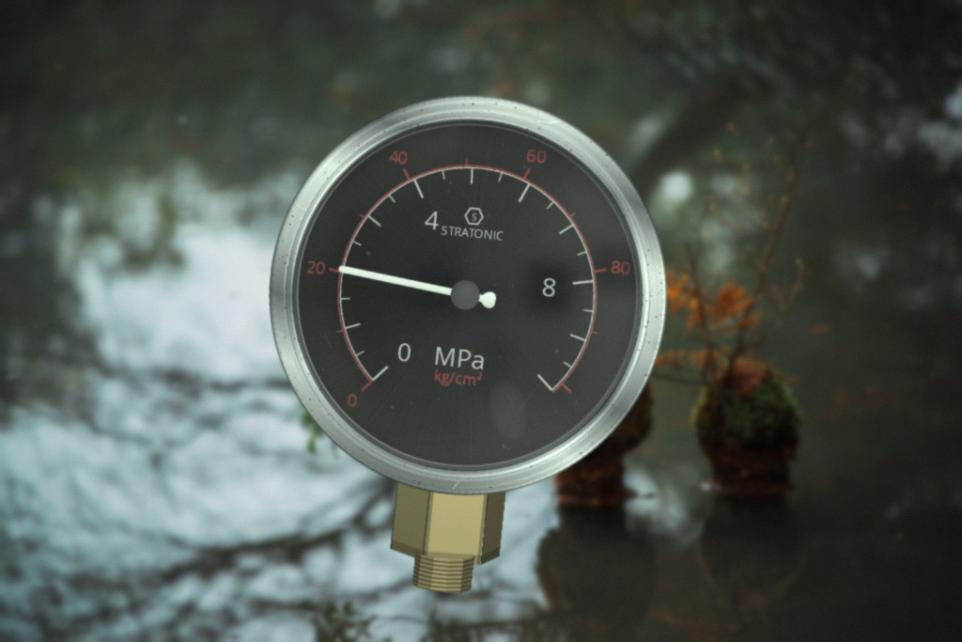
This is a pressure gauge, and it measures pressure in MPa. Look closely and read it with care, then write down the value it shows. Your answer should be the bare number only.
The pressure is 2
